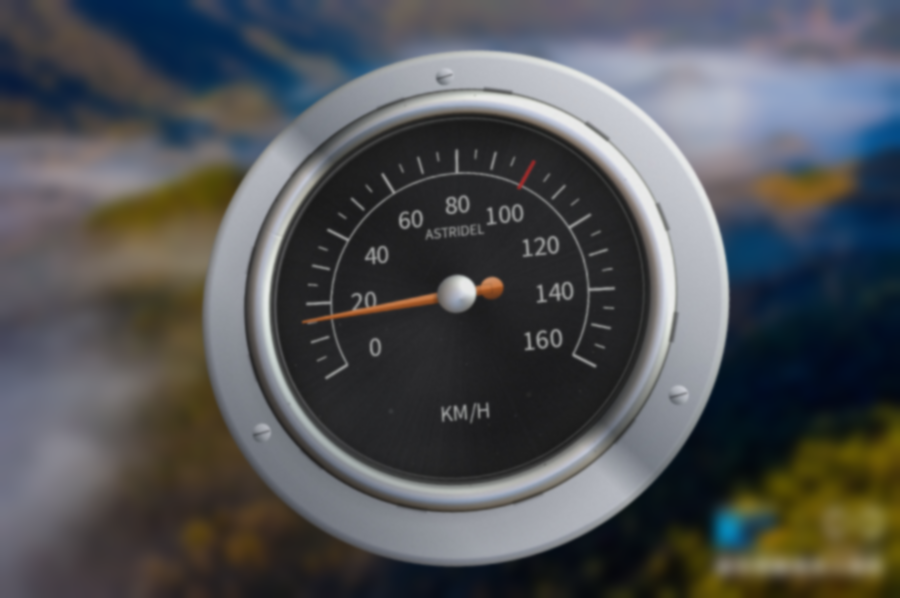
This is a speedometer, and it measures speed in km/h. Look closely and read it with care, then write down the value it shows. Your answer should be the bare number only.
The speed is 15
